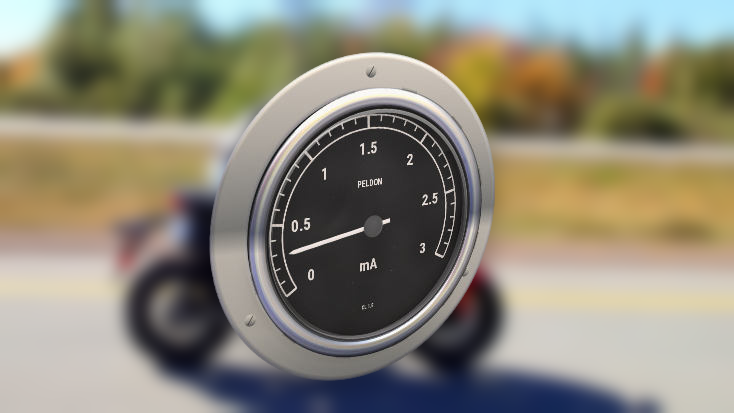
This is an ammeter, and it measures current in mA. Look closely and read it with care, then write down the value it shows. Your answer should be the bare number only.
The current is 0.3
